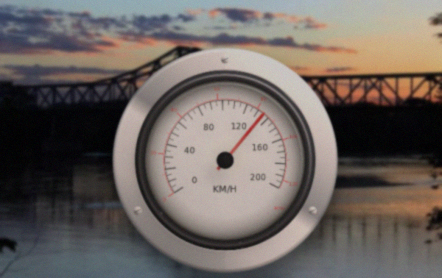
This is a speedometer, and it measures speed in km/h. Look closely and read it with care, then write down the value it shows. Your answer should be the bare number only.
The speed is 135
